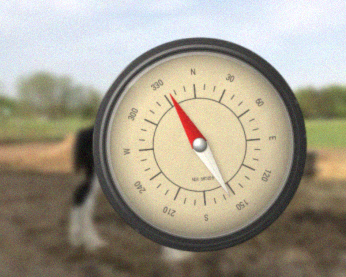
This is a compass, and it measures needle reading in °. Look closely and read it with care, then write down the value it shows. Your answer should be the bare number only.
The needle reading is 335
